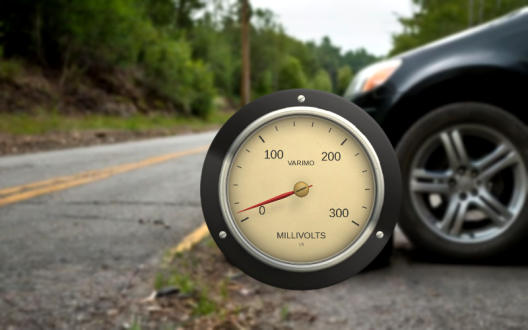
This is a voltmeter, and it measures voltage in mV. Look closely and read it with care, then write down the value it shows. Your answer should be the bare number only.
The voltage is 10
